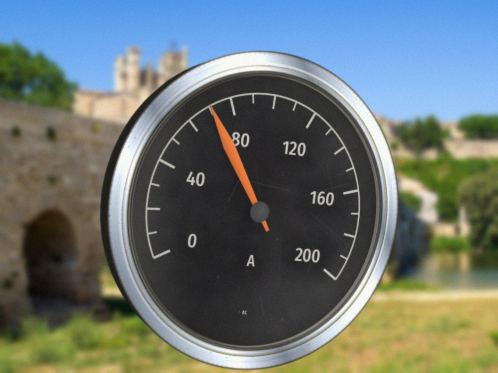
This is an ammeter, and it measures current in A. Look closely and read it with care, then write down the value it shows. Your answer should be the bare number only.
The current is 70
